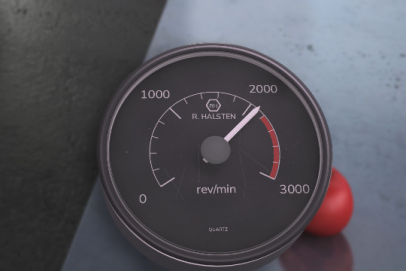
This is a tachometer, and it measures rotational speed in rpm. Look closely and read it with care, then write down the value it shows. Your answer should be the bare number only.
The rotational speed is 2100
